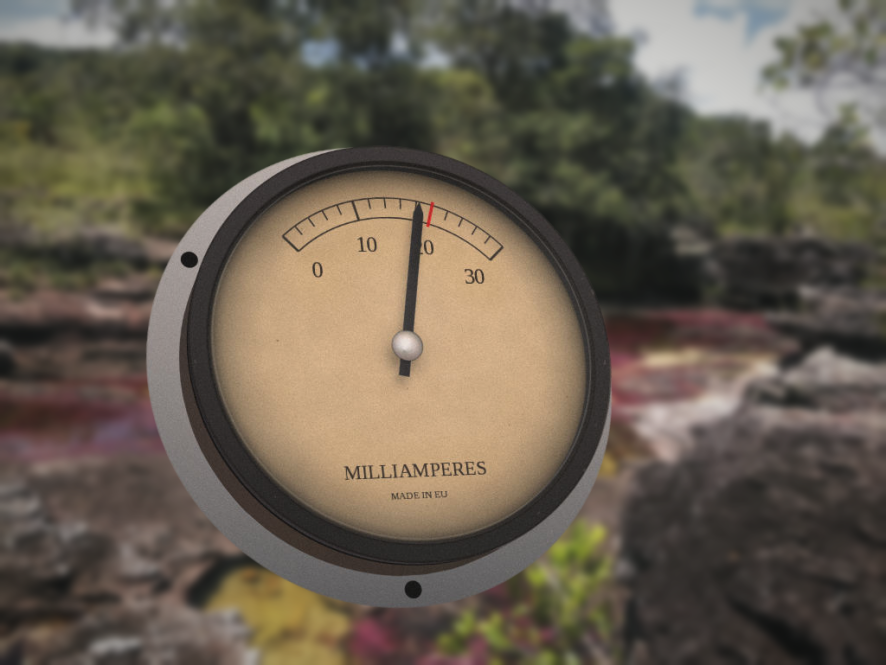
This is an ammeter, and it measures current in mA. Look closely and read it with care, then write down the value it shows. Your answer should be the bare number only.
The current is 18
